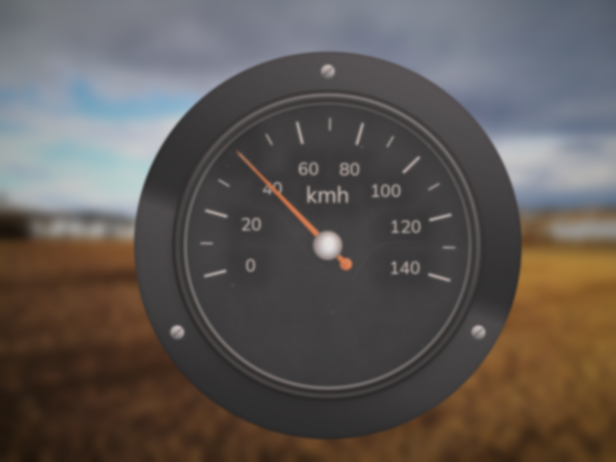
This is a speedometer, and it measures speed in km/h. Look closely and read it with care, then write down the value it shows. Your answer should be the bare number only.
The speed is 40
